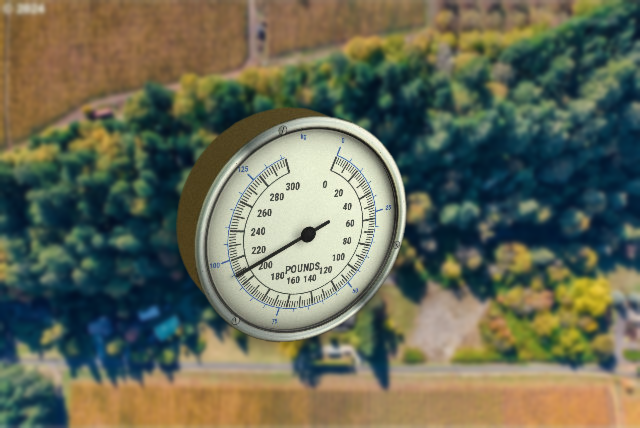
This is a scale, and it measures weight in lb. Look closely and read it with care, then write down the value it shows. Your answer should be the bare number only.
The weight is 210
